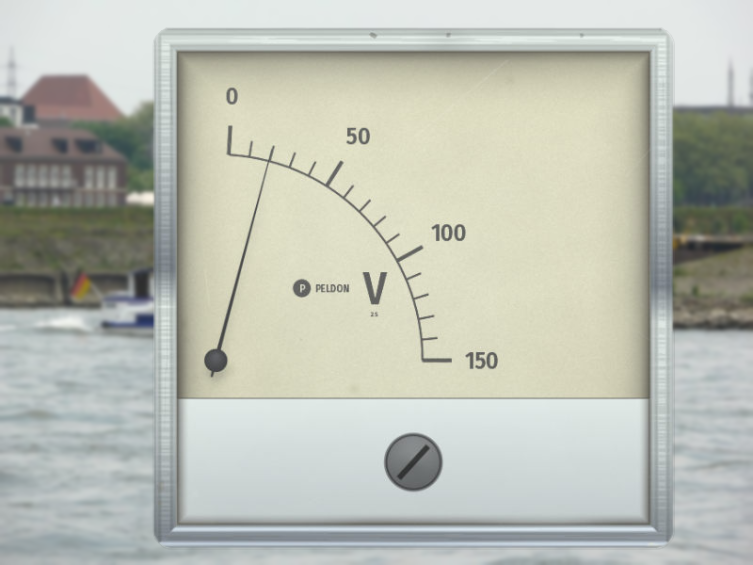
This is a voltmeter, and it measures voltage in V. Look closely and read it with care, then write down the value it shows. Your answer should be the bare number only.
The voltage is 20
